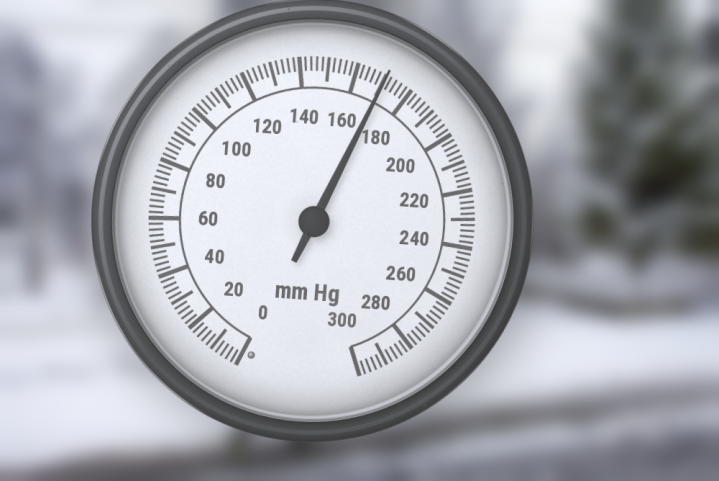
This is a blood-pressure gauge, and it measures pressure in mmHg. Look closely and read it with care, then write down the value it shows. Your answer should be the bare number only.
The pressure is 170
